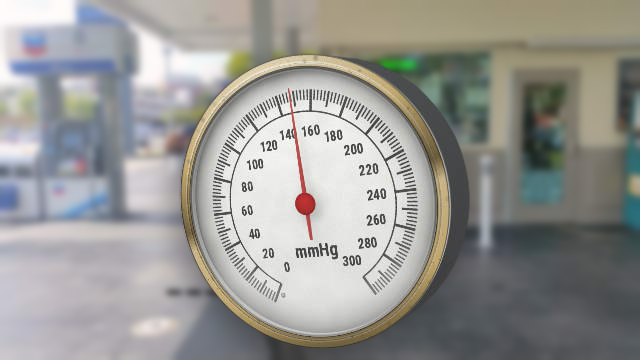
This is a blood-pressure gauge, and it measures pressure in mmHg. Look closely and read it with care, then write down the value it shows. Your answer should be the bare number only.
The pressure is 150
